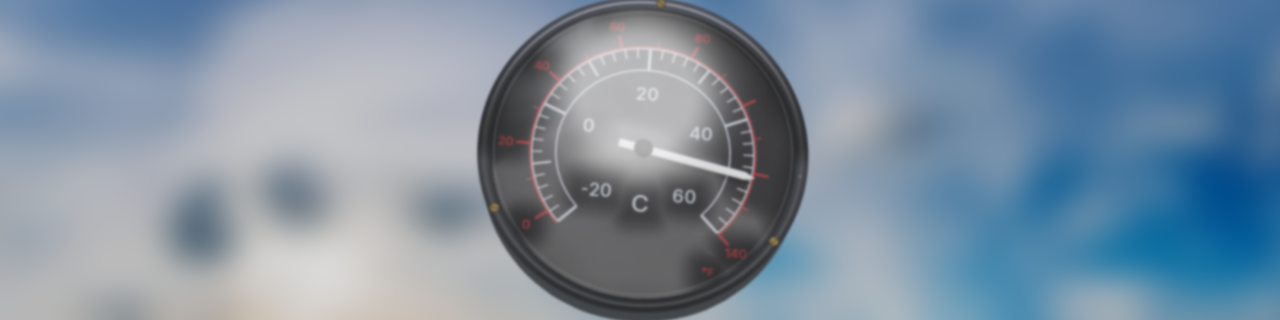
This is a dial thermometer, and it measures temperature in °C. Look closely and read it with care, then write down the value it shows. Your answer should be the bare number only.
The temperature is 50
